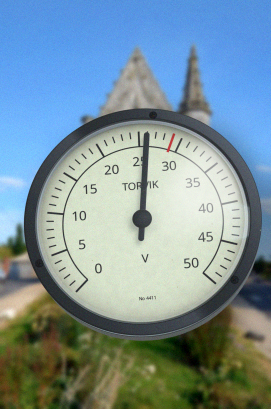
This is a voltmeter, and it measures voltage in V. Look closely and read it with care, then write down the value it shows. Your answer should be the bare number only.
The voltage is 26
